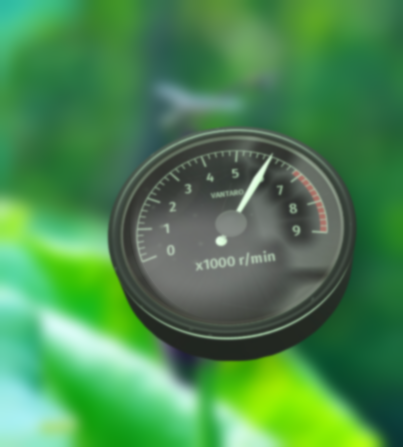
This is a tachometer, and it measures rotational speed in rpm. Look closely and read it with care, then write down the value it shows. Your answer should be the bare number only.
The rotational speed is 6000
